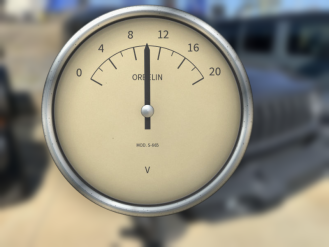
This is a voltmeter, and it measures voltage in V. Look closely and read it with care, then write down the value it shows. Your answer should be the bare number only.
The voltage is 10
